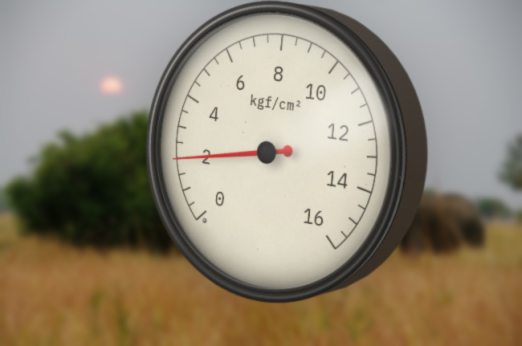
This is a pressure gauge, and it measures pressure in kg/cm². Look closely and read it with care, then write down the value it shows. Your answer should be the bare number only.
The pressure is 2
